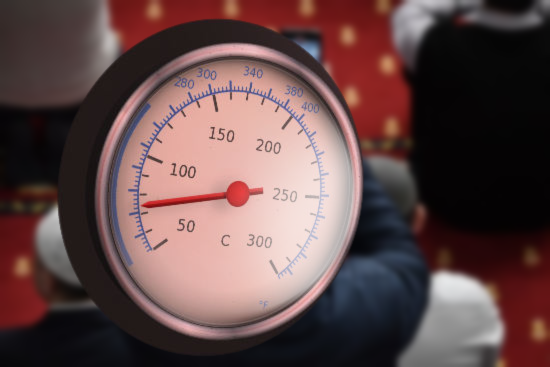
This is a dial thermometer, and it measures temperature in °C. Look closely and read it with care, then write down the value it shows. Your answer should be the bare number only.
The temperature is 75
